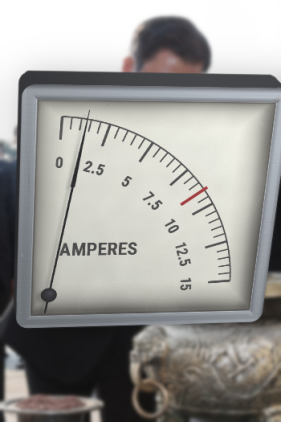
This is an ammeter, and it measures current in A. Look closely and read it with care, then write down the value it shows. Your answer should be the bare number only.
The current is 1.25
